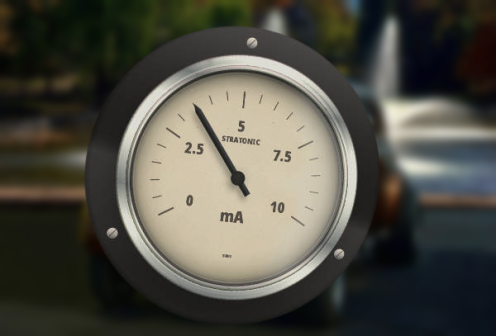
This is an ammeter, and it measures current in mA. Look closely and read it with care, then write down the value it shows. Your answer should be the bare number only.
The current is 3.5
